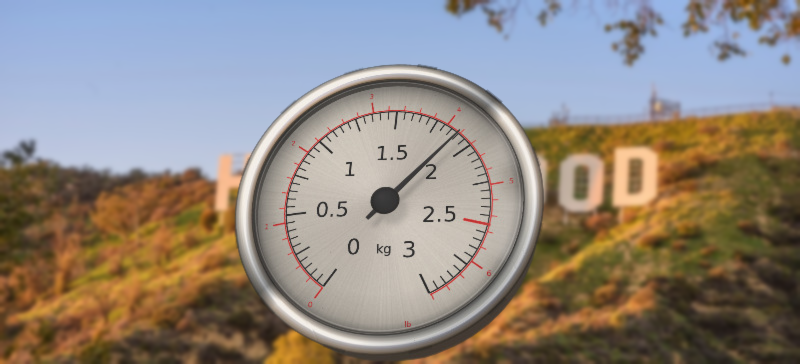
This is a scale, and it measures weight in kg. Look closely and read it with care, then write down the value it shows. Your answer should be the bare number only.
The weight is 1.9
